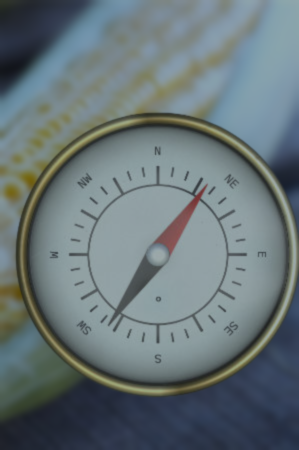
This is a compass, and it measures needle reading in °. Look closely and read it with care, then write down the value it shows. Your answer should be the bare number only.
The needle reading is 35
